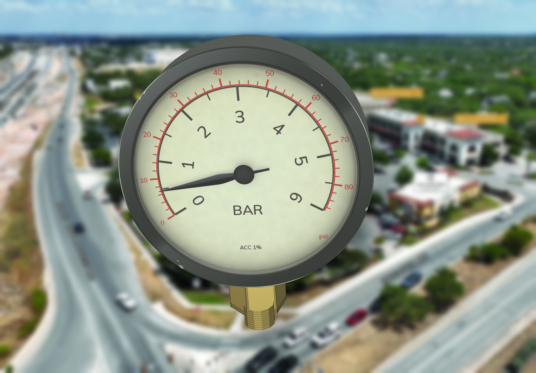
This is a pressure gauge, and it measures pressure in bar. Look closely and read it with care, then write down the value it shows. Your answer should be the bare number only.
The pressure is 0.5
